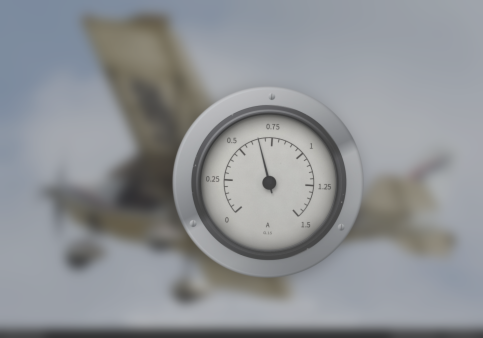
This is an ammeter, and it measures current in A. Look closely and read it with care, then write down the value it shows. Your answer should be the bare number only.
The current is 0.65
